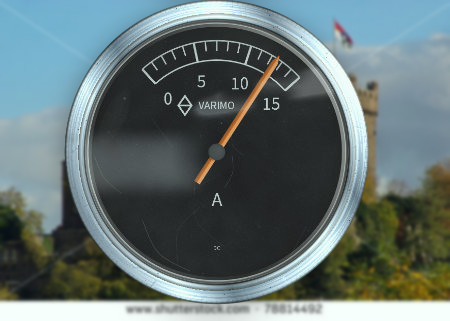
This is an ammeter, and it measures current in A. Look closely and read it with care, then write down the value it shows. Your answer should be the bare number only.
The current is 12.5
